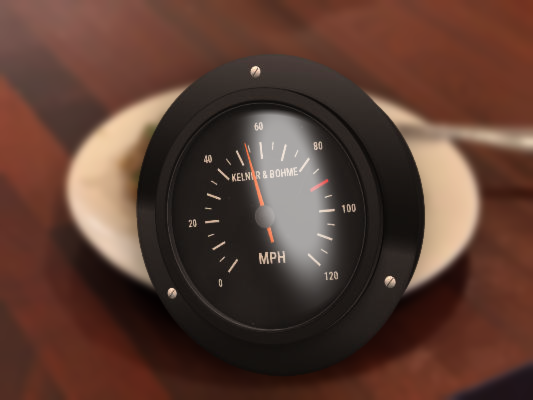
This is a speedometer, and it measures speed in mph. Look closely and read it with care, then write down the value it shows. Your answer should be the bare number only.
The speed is 55
